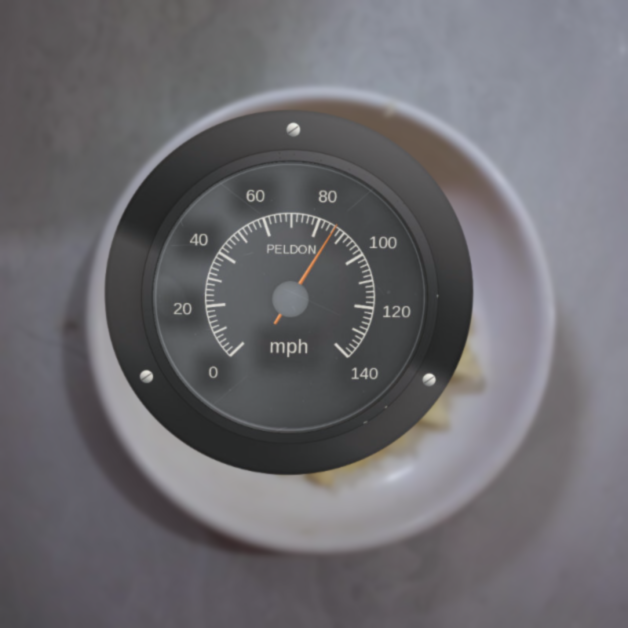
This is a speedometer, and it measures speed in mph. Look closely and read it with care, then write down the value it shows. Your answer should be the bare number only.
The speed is 86
